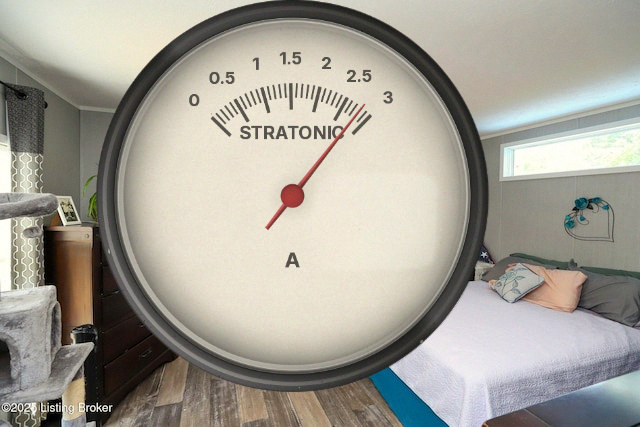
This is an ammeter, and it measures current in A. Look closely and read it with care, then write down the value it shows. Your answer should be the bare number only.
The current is 2.8
